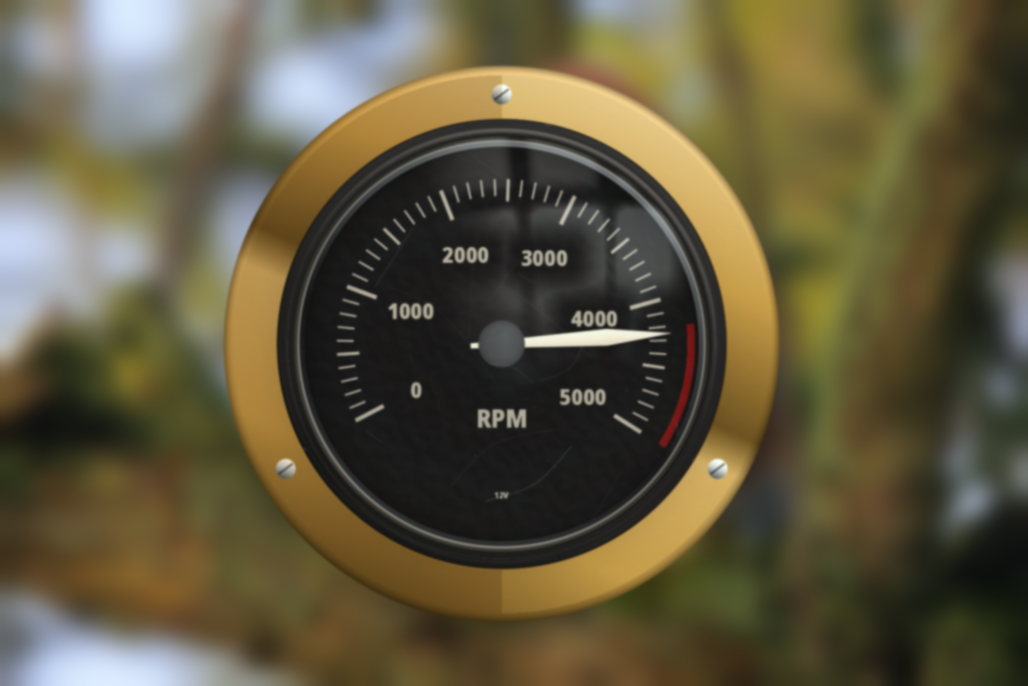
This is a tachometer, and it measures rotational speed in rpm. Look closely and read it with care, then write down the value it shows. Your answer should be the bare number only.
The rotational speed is 4250
